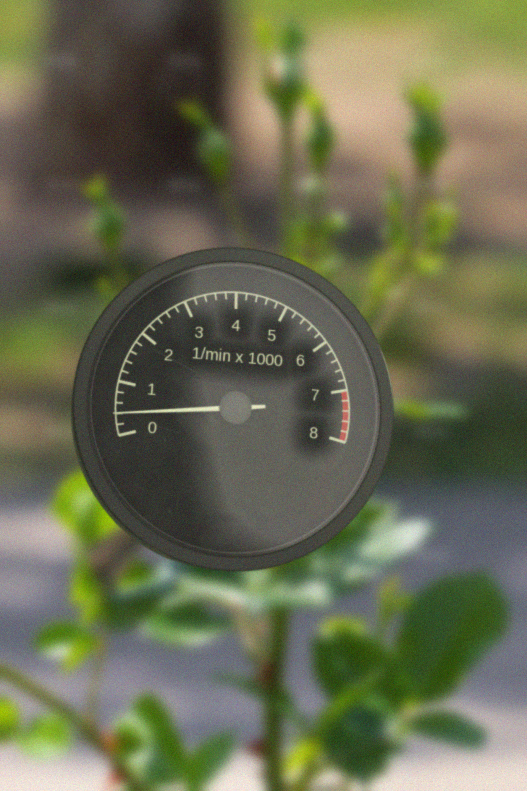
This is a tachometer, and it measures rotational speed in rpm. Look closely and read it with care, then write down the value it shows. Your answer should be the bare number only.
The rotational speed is 400
